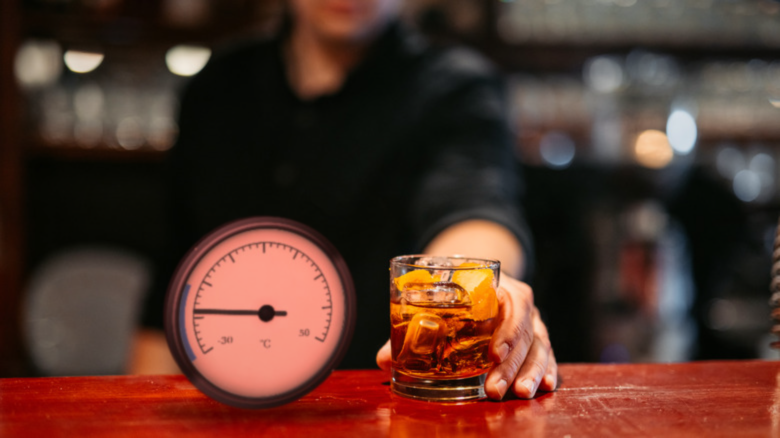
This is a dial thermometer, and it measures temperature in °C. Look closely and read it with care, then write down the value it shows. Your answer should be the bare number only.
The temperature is -18
